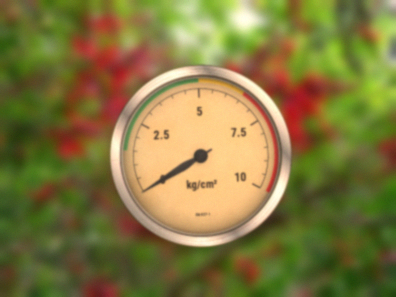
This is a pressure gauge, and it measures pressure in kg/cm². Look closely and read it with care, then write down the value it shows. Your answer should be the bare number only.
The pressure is 0
